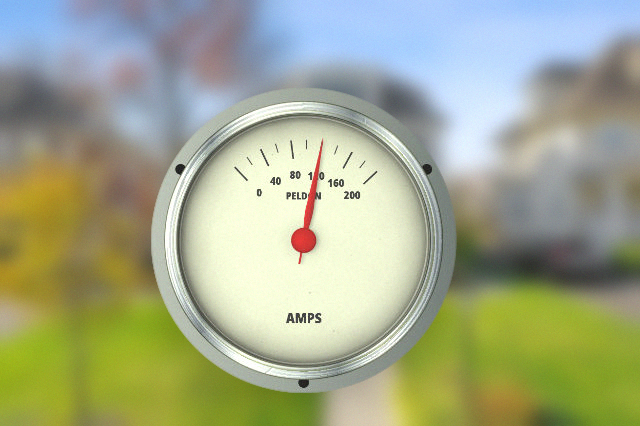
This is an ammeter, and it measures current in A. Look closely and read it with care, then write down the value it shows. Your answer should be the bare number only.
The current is 120
